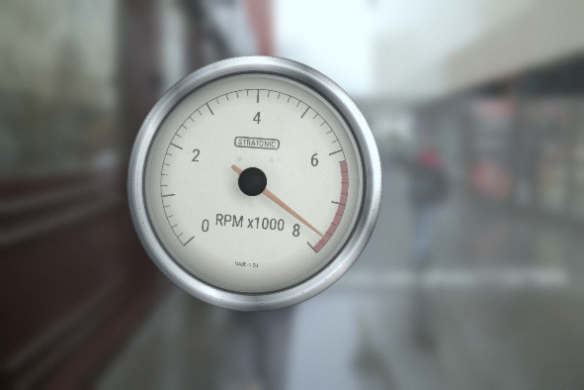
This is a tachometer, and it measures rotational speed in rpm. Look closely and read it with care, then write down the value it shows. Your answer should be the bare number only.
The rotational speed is 7700
